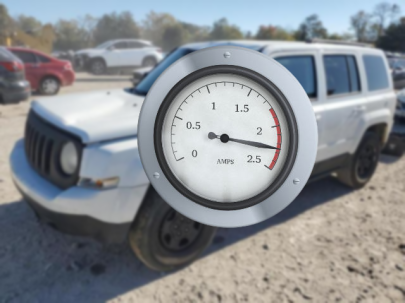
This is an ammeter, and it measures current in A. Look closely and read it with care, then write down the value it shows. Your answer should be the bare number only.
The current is 2.25
